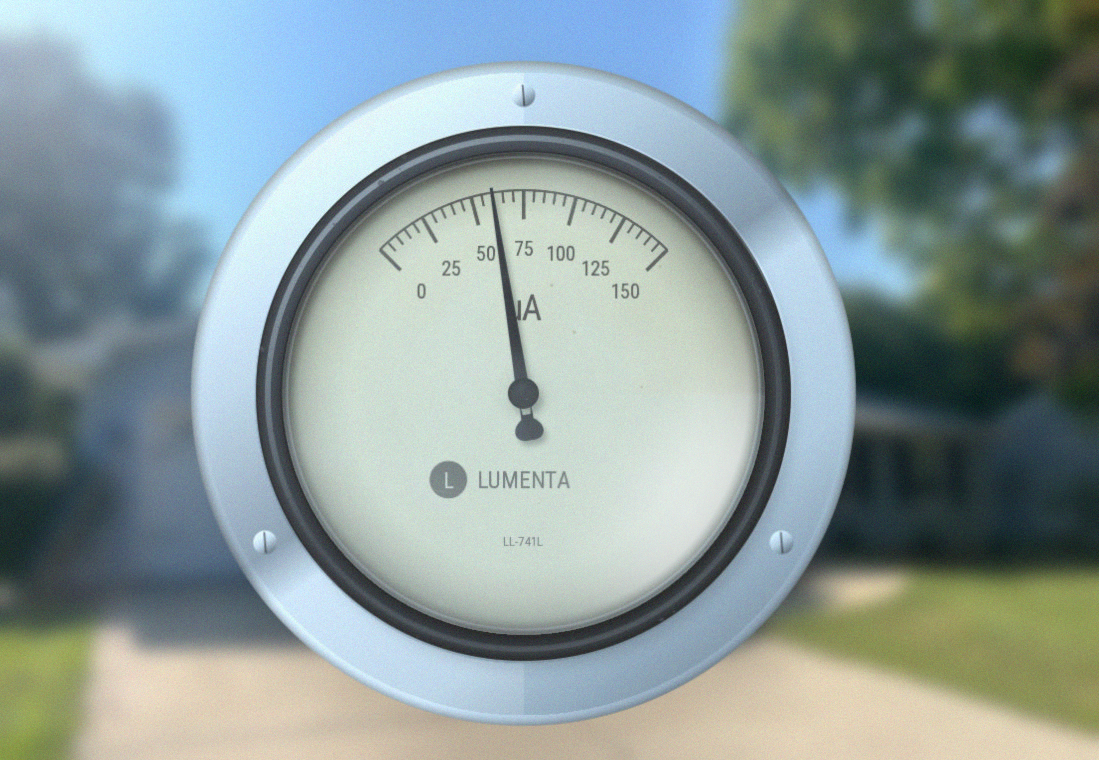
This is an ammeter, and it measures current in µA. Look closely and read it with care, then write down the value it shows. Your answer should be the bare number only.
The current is 60
